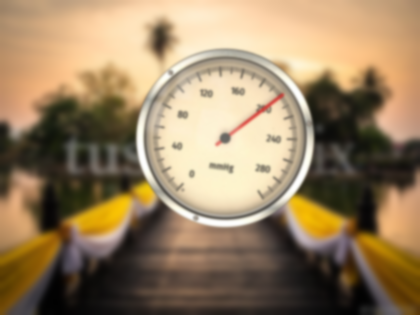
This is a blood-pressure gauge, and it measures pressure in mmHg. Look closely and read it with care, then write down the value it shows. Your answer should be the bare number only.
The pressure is 200
